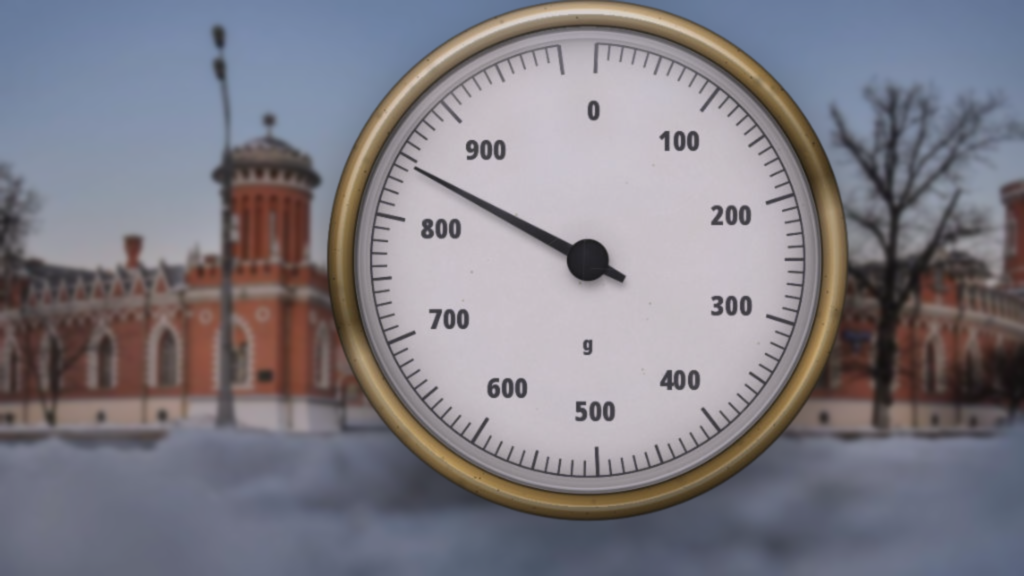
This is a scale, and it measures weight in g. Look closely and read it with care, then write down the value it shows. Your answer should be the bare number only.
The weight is 845
